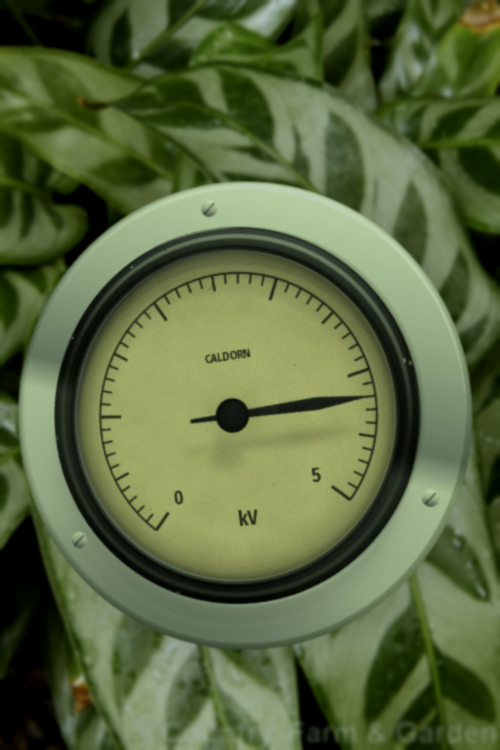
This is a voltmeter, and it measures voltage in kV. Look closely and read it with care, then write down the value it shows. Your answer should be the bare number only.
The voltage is 4.2
